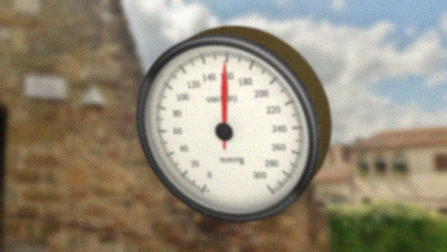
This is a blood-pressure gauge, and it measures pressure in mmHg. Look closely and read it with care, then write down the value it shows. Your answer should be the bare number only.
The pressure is 160
